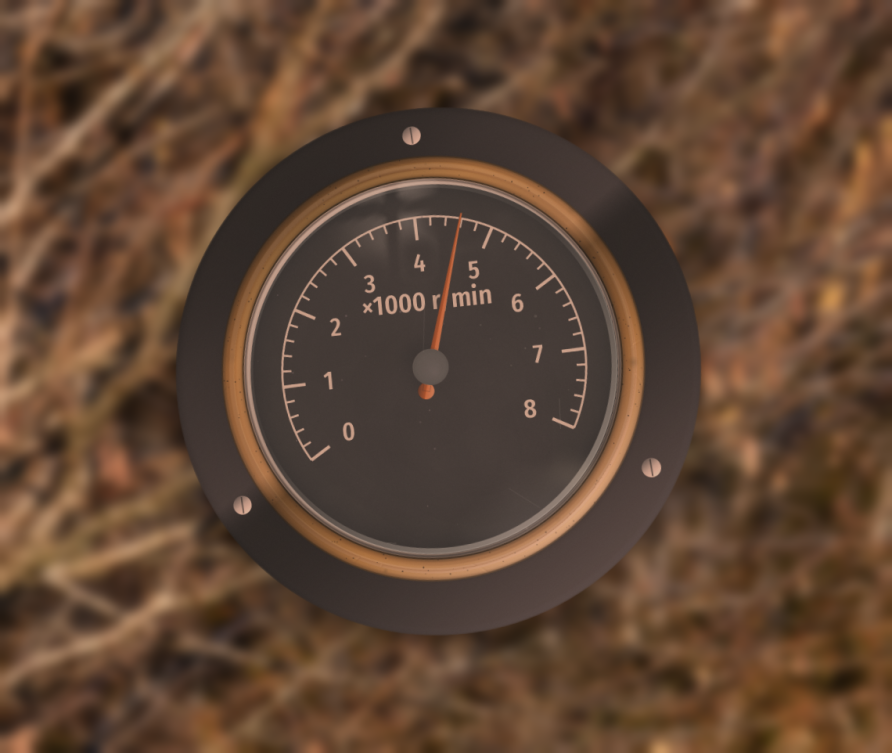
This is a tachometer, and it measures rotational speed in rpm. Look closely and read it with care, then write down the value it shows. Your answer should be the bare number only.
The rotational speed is 4600
